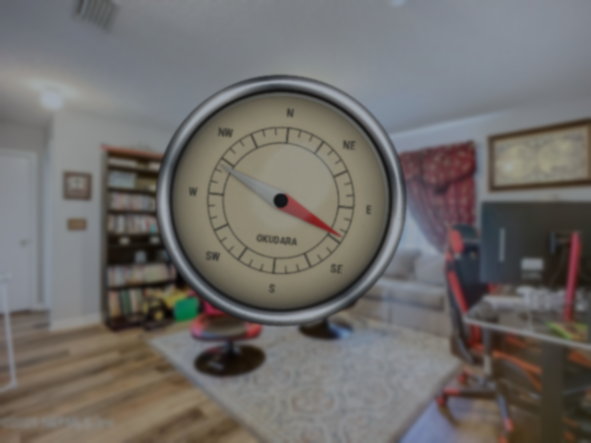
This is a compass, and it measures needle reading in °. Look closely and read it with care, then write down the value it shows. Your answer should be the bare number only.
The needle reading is 115
